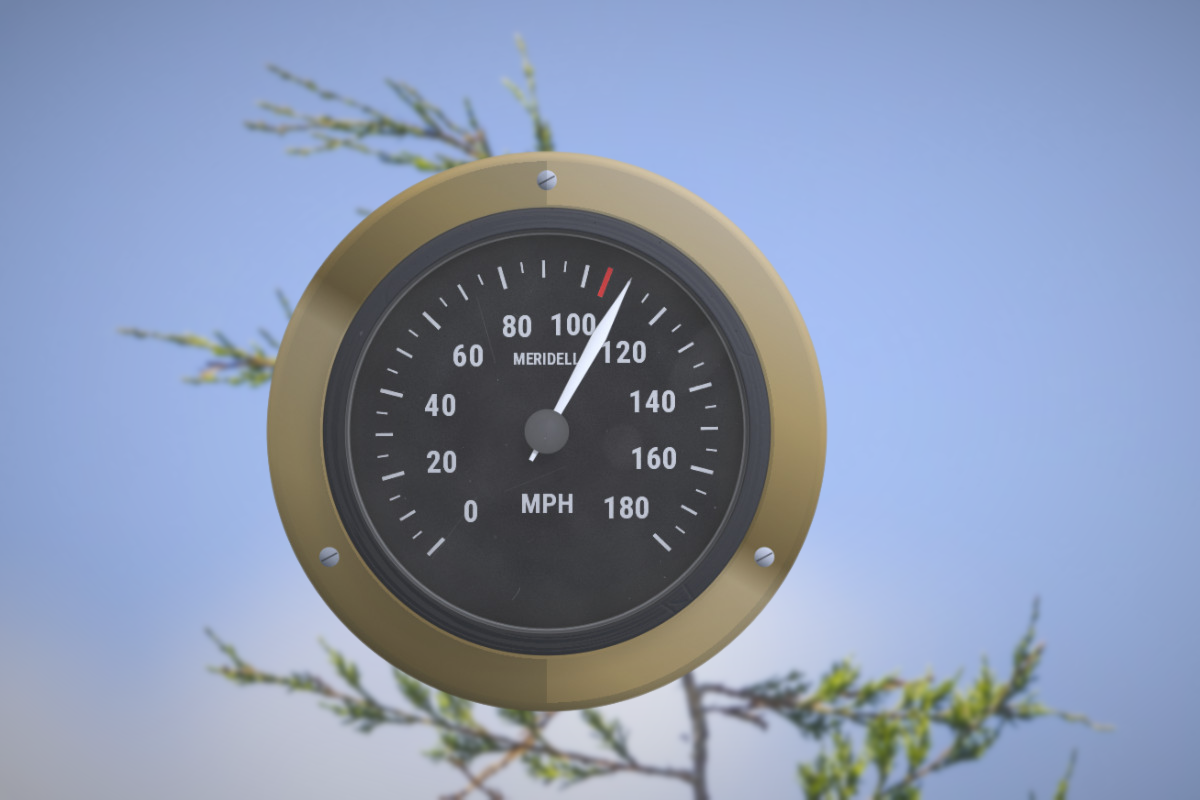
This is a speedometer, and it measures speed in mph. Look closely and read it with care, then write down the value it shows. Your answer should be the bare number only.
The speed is 110
